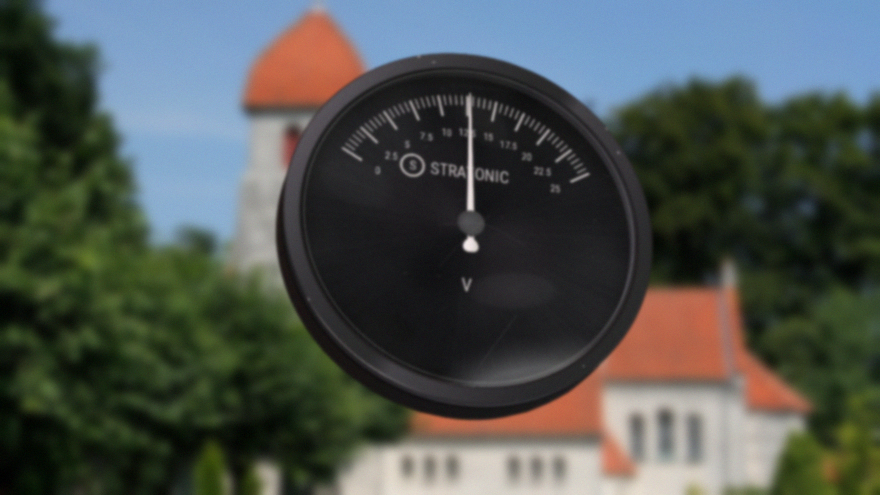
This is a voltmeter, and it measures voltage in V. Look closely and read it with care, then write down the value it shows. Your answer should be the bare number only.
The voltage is 12.5
